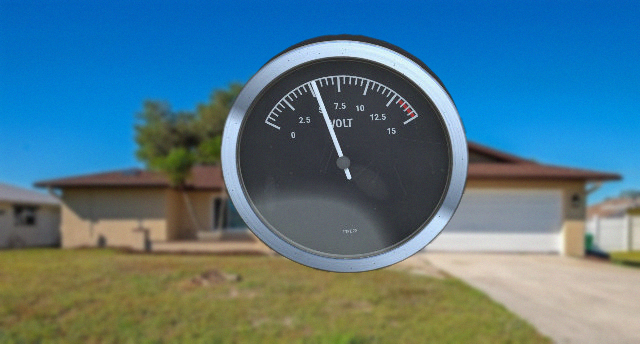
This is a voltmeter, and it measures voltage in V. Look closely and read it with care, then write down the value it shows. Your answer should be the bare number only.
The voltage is 5.5
